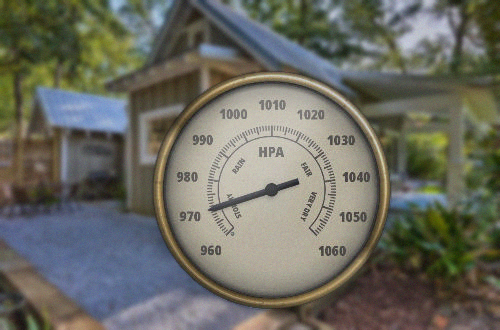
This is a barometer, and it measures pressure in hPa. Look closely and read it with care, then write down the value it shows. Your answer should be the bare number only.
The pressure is 970
